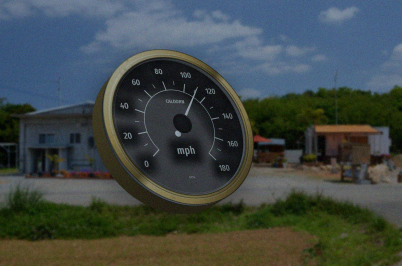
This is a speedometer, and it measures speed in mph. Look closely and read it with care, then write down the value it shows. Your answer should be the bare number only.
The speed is 110
